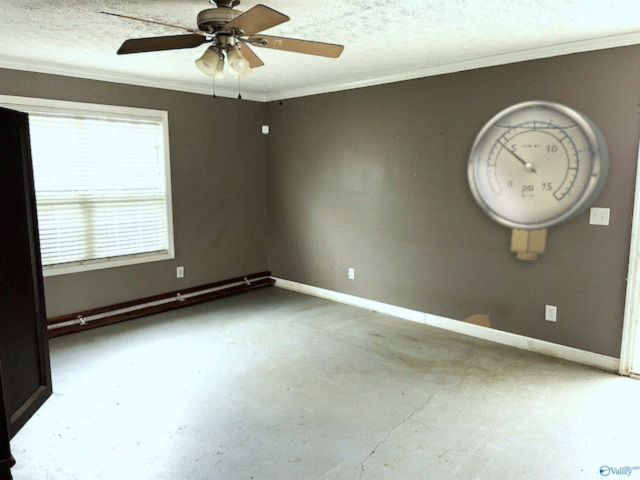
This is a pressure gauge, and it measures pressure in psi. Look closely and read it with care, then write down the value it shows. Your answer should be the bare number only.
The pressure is 4.5
